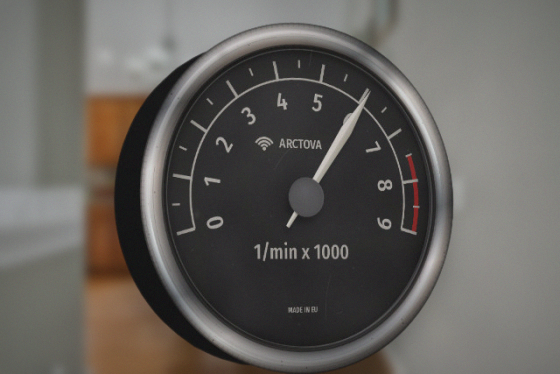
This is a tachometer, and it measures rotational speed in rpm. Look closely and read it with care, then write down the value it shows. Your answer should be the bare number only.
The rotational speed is 6000
